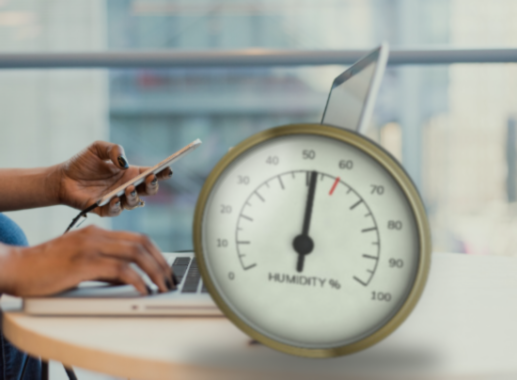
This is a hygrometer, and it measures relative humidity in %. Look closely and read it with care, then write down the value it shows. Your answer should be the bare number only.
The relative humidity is 52.5
